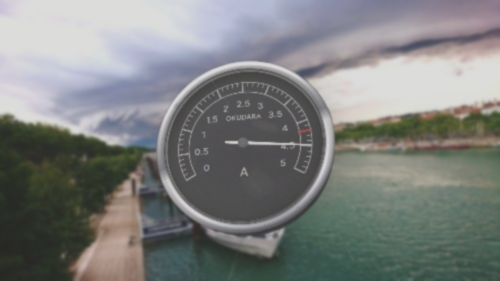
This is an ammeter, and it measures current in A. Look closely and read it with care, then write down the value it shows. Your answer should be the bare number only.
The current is 4.5
